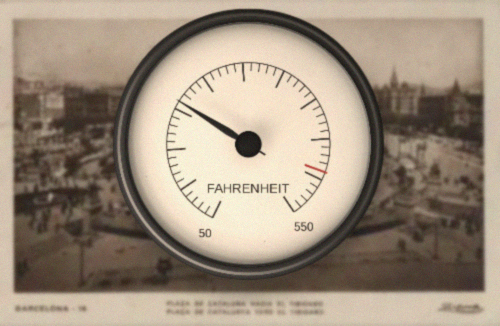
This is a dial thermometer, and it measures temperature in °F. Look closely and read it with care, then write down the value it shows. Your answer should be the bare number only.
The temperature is 210
